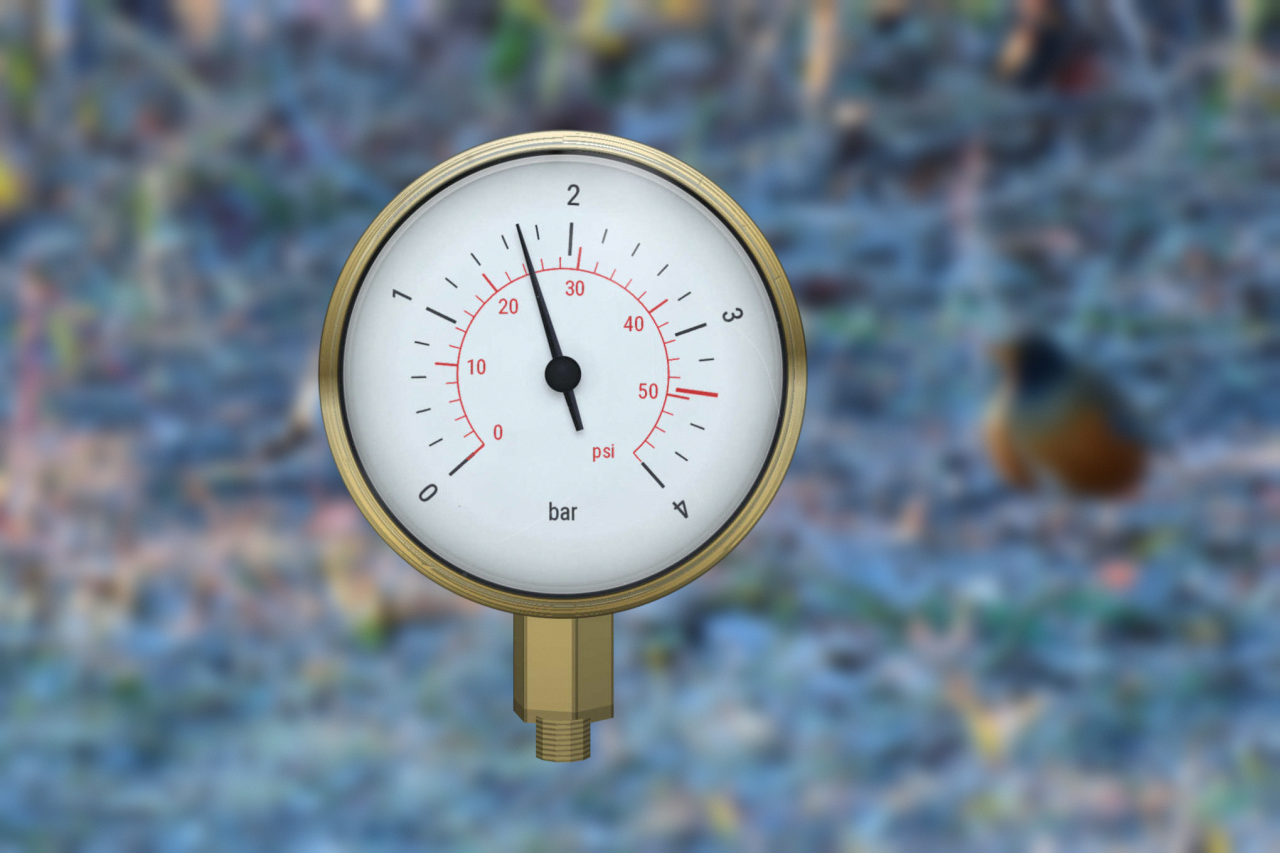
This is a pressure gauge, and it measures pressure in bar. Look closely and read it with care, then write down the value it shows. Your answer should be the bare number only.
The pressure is 1.7
